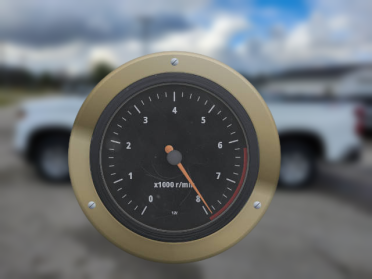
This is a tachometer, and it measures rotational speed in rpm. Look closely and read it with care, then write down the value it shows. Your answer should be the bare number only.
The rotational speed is 7900
